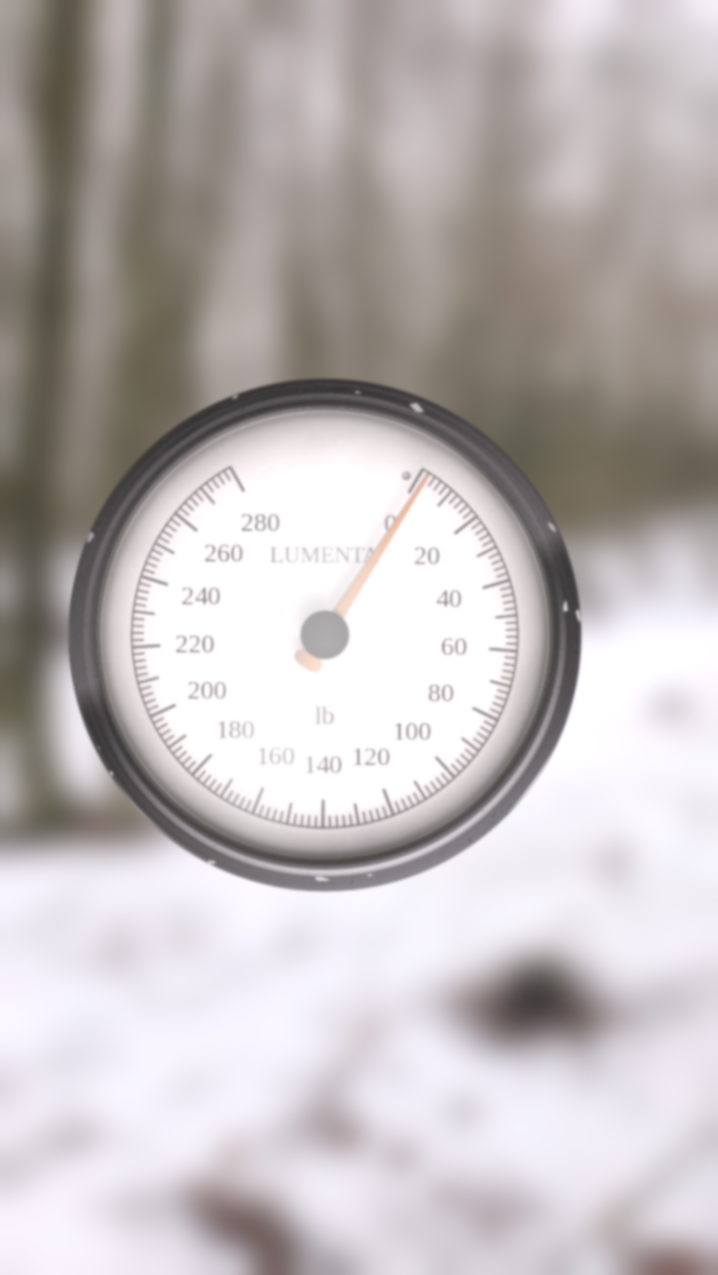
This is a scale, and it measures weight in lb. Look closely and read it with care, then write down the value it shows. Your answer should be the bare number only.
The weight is 2
